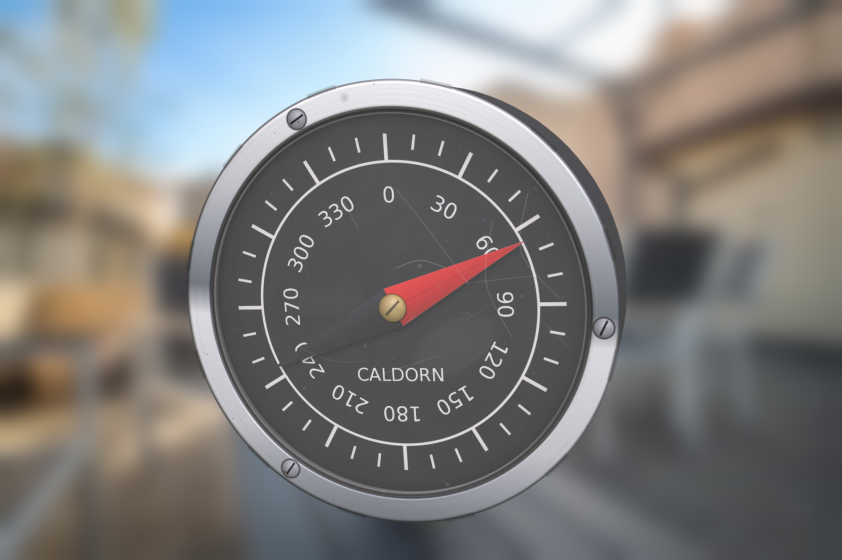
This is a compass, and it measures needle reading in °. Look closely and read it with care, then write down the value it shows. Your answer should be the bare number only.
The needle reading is 65
